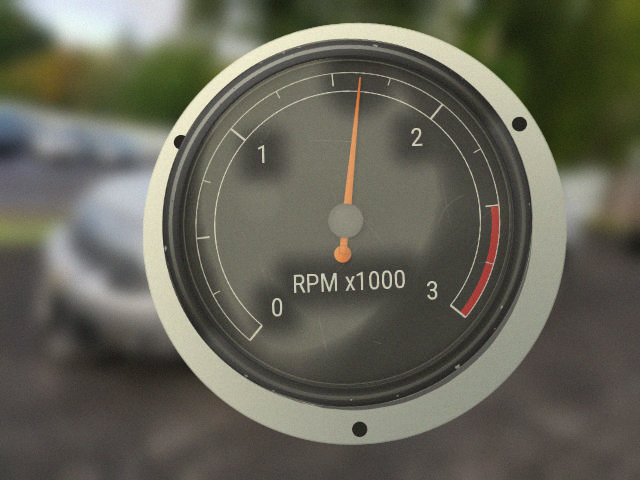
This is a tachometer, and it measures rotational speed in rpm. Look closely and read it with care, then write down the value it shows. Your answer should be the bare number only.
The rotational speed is 1625
